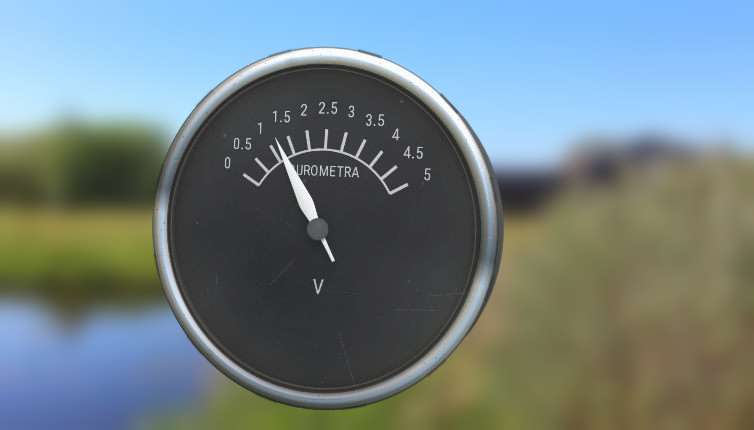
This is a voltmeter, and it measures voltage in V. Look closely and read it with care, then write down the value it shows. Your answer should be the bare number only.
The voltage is 1.25
